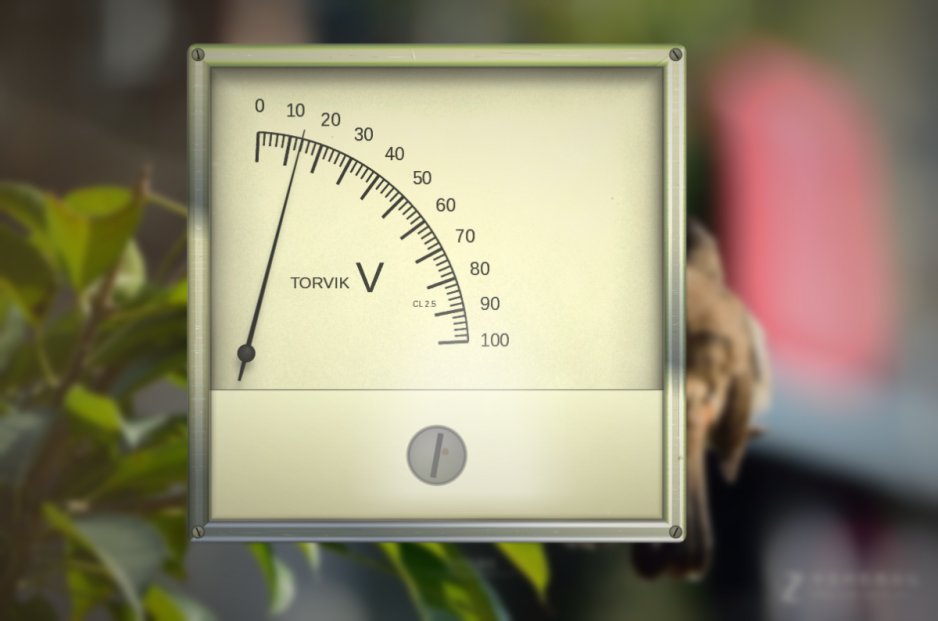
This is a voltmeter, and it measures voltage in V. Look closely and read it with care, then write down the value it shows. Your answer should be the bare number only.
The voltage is 14
